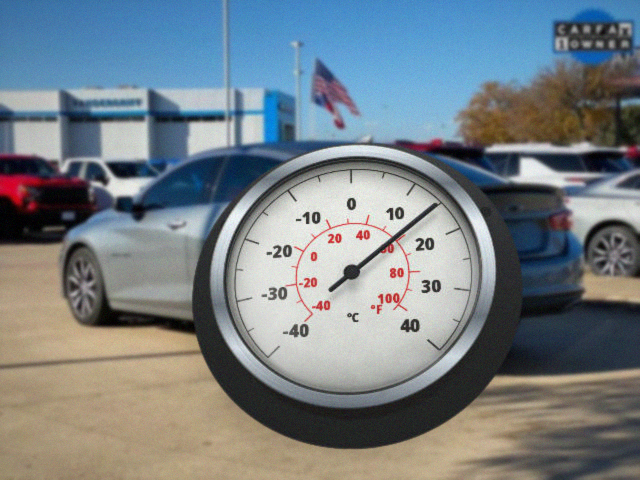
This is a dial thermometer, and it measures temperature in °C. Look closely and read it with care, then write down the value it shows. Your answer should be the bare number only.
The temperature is 15
